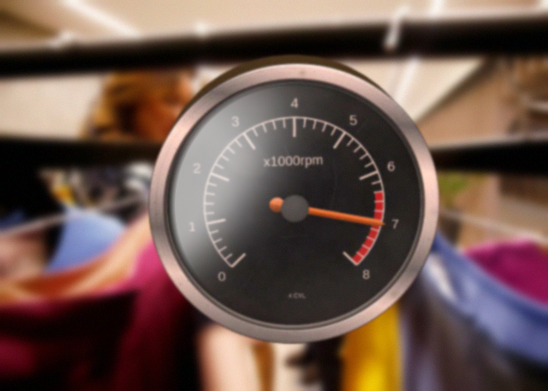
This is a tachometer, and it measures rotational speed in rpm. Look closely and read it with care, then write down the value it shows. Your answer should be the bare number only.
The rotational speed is 7000
